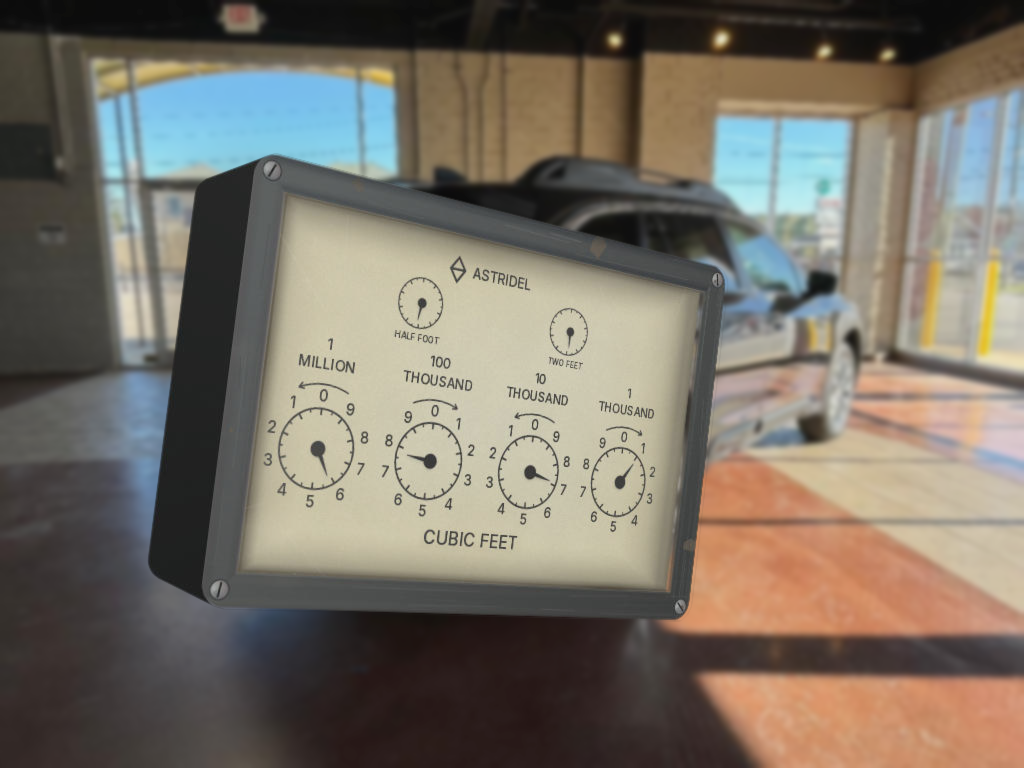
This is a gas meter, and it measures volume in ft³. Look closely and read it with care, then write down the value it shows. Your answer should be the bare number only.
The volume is 577100
